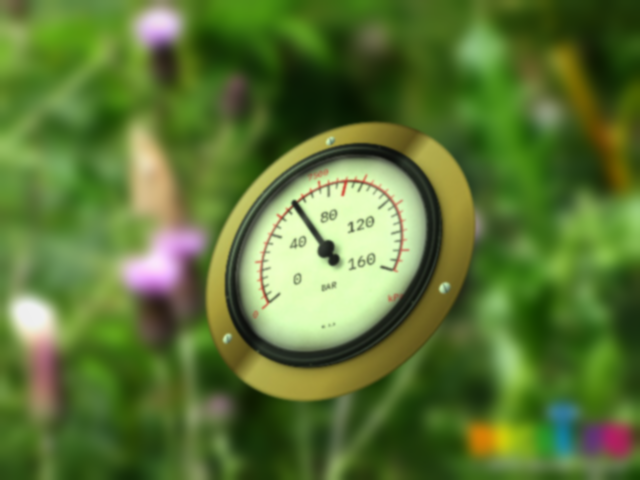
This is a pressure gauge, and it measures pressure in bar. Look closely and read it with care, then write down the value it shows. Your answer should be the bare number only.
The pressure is 60
